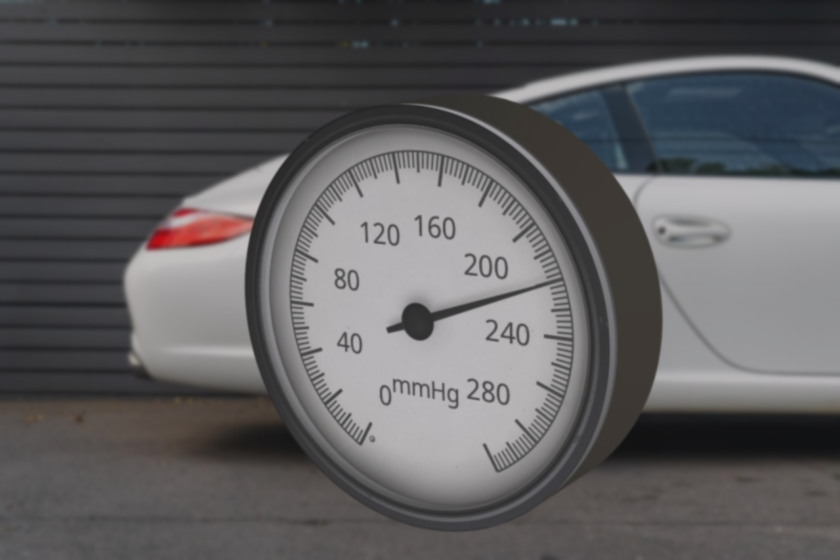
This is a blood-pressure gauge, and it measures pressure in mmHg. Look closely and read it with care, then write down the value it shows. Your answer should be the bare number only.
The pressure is 220
